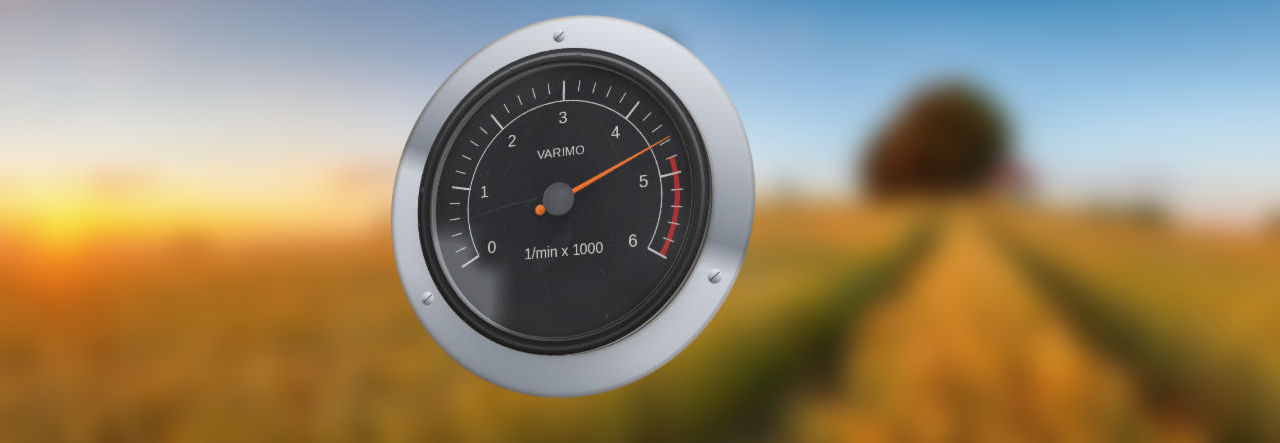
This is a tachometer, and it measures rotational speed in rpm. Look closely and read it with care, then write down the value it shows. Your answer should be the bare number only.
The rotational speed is 4600
